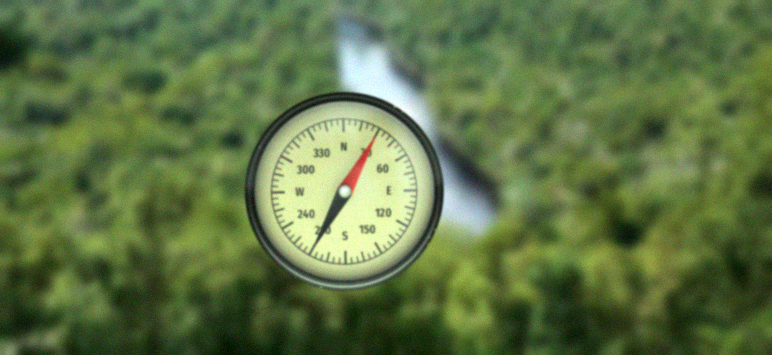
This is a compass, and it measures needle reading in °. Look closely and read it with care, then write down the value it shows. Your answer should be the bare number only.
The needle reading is 30
